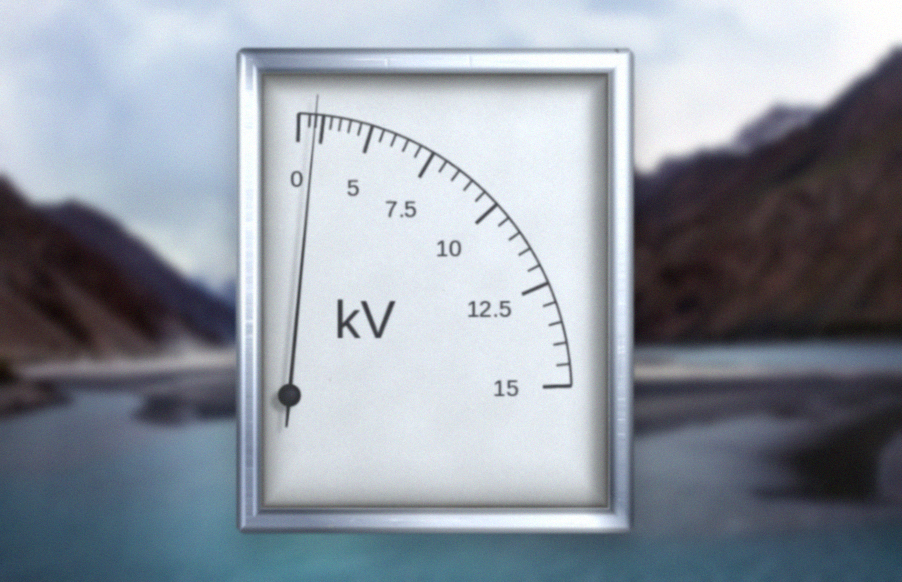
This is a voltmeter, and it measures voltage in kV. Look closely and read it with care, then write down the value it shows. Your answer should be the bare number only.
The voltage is 2
